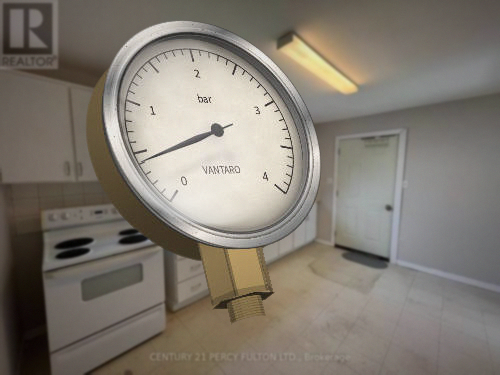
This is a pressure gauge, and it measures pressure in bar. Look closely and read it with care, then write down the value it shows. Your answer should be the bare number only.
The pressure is 0.4
